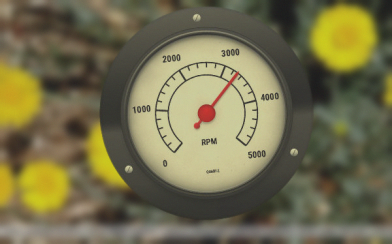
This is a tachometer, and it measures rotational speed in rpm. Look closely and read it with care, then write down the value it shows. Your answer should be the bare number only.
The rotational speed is 3300
